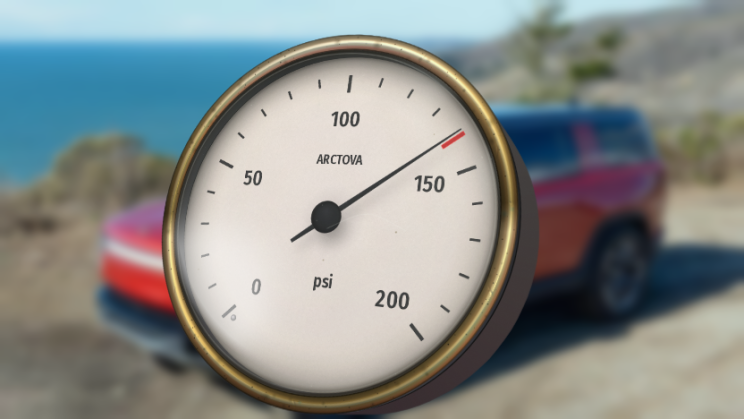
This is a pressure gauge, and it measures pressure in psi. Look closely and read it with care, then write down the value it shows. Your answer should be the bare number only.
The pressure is 140
